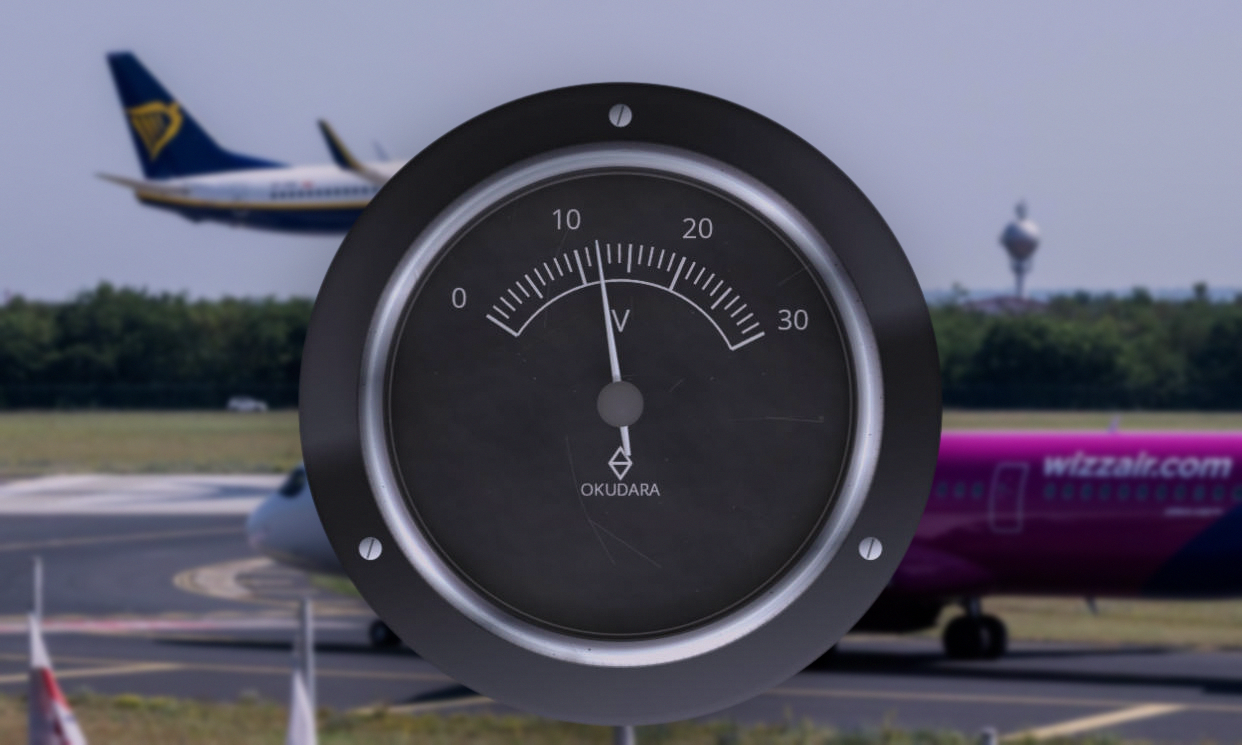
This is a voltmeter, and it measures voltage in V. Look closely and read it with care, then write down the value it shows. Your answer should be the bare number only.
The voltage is 12
